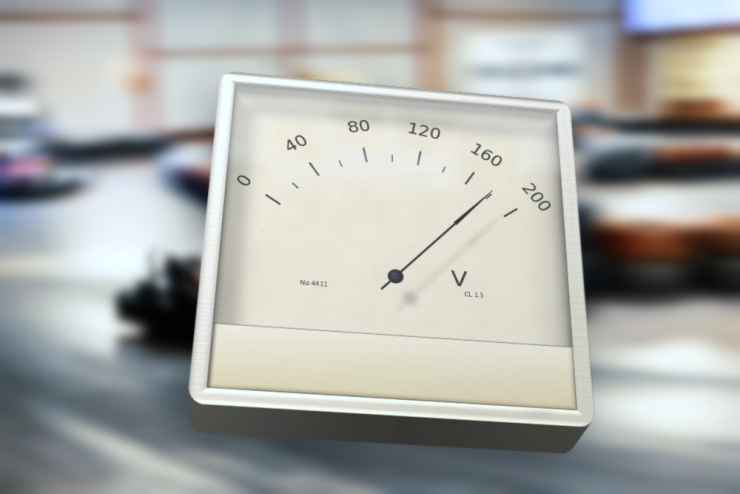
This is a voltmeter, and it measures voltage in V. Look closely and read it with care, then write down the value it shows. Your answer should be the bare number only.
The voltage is 180
